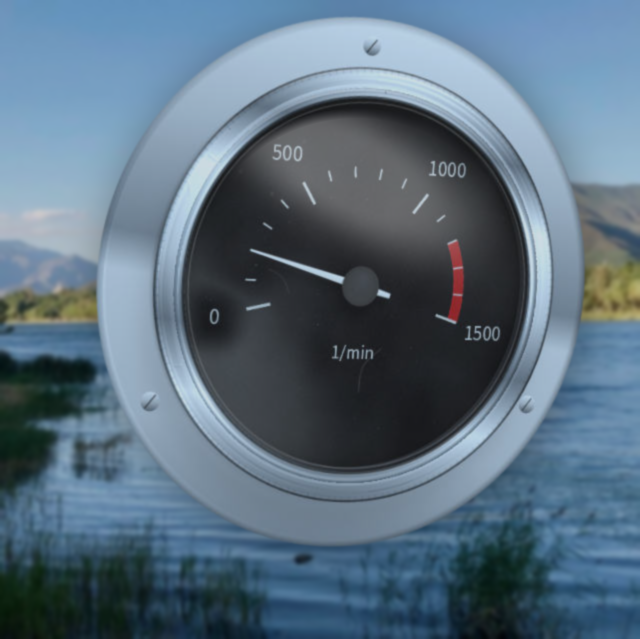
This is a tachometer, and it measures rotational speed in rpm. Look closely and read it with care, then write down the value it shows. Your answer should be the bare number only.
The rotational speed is 200
